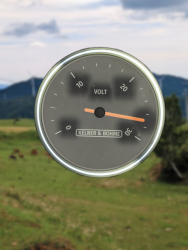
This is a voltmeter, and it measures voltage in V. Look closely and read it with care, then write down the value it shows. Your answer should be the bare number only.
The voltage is 27
